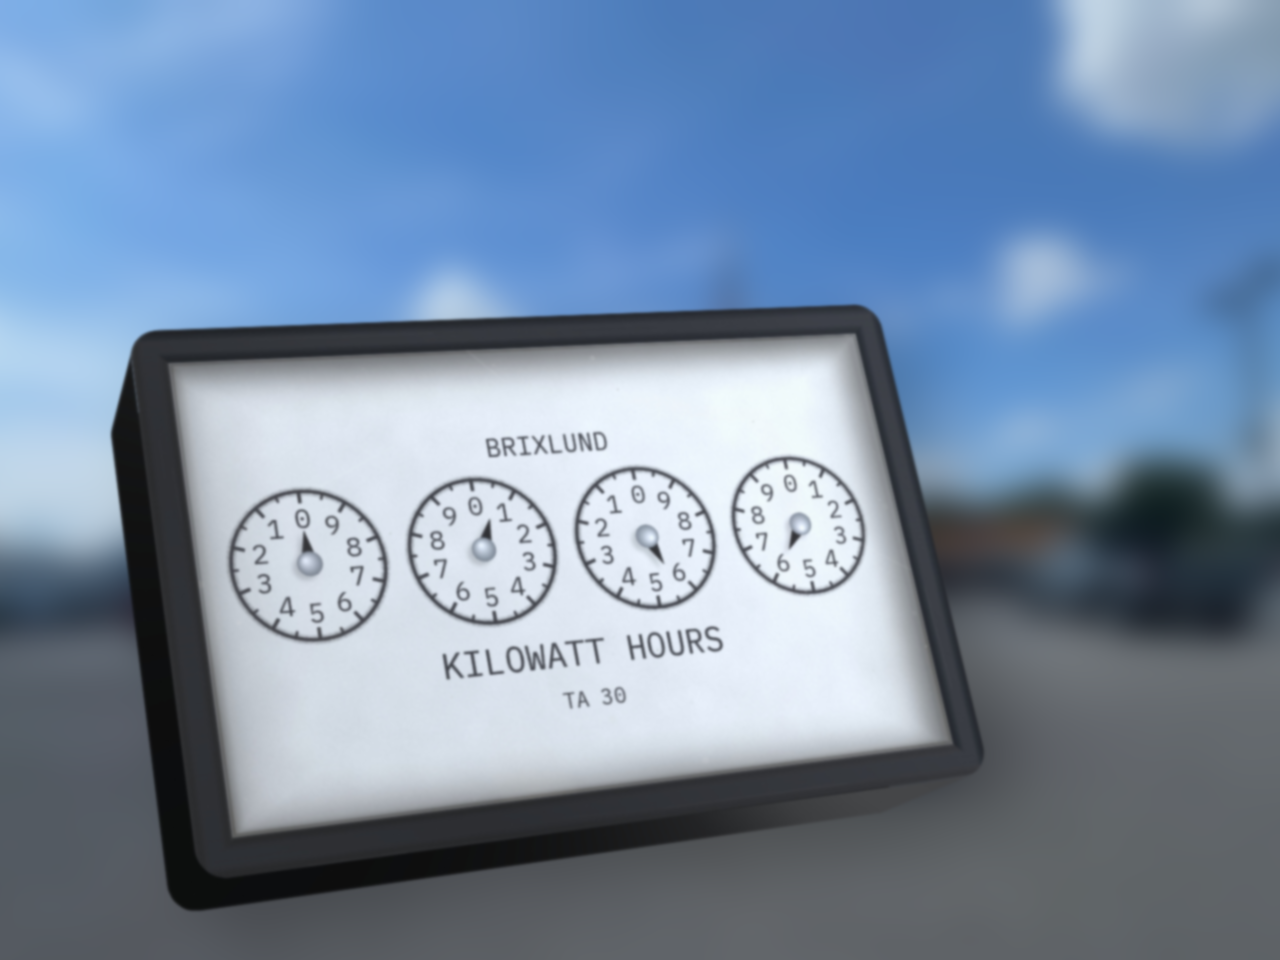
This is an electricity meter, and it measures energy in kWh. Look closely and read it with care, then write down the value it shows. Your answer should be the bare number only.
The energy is 56
